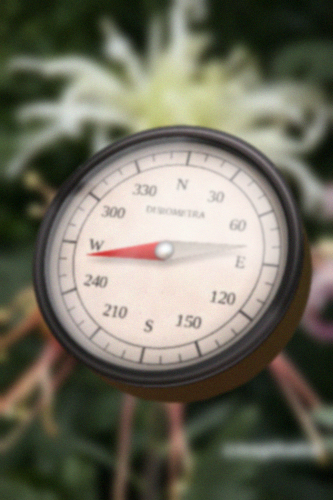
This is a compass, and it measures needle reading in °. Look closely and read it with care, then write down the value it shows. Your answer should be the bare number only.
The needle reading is 260
